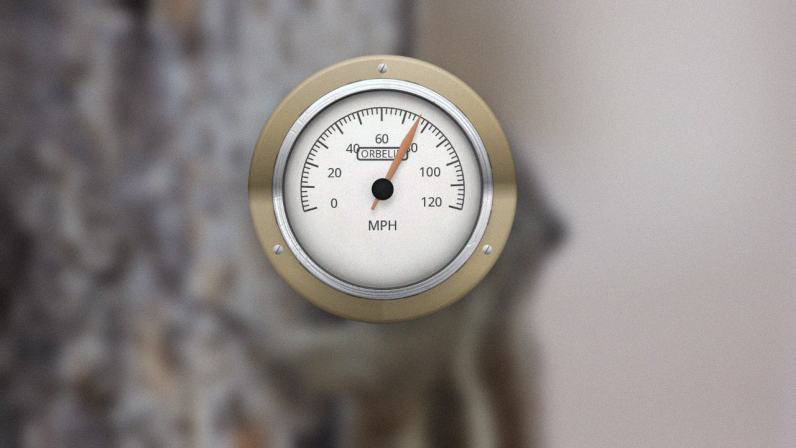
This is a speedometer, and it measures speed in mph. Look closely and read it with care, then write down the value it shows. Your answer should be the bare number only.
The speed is 76
